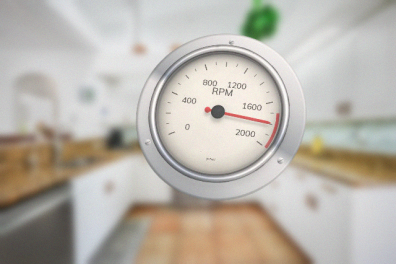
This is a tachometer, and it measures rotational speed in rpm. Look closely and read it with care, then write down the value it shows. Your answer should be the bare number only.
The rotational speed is 1800
